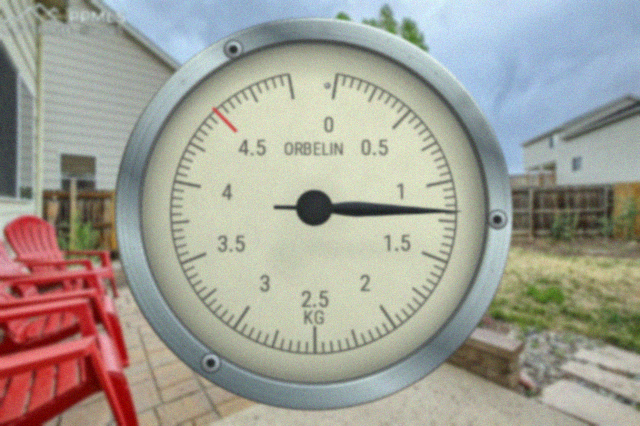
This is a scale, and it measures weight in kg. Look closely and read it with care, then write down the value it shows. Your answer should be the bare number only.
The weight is 1.2
